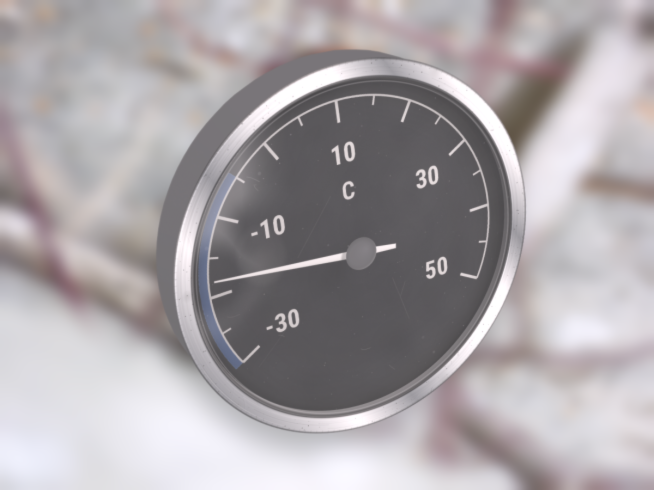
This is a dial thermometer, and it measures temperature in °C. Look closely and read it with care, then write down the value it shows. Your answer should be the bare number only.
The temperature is -17.5
